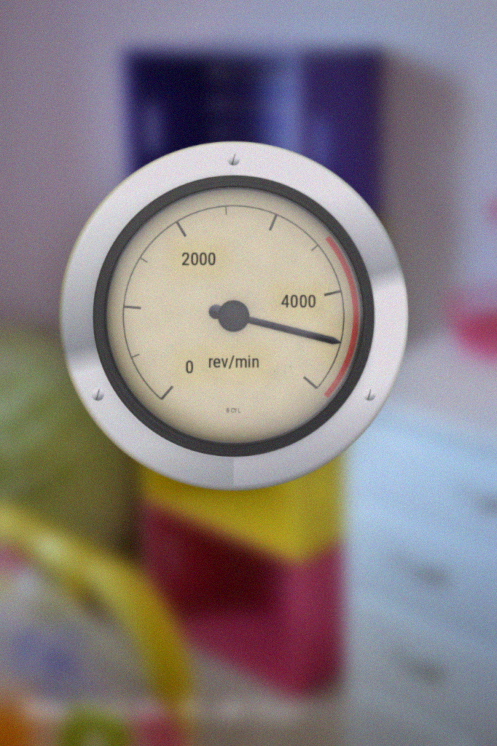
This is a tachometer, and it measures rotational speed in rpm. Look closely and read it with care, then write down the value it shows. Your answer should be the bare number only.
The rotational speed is 4500
